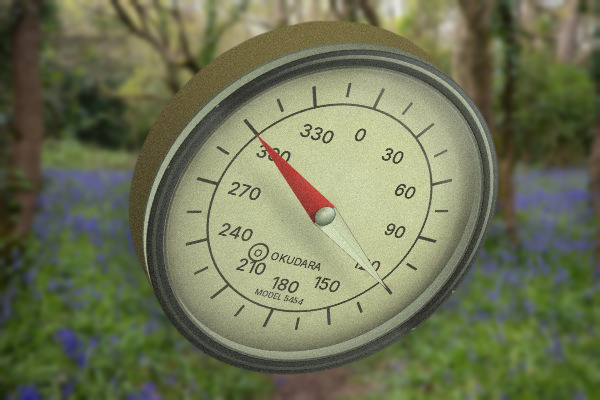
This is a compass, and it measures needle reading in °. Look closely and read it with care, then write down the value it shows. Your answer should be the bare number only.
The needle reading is 300
